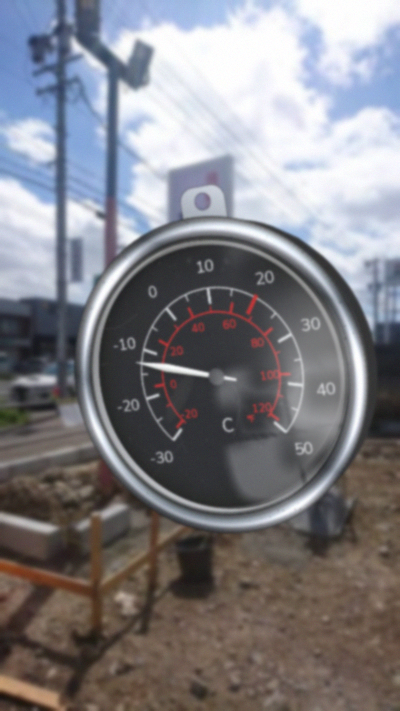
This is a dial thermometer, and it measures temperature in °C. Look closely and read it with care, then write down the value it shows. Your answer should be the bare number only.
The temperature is -12.5
